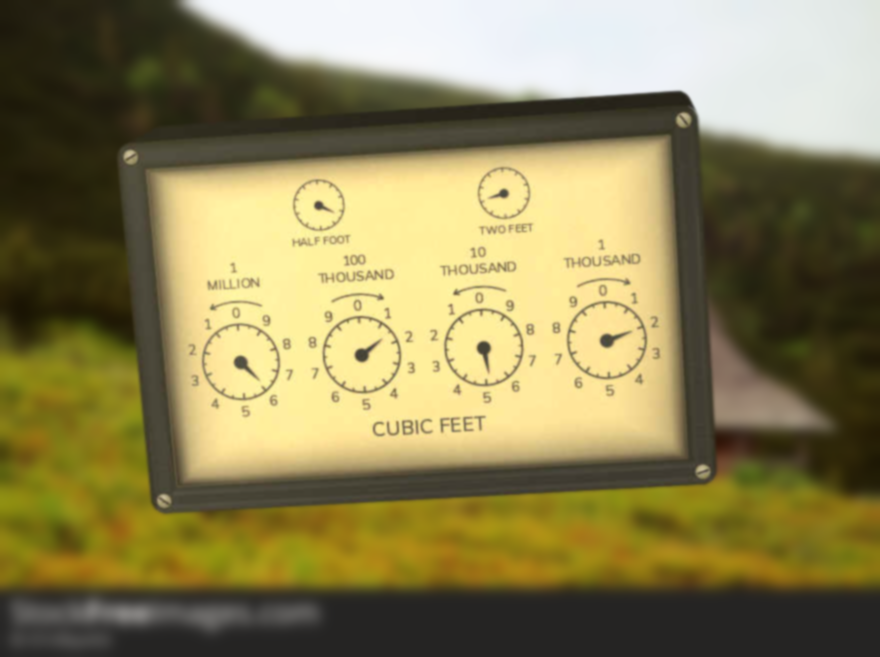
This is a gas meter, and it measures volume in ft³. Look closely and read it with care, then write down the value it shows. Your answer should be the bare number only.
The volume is 615200
